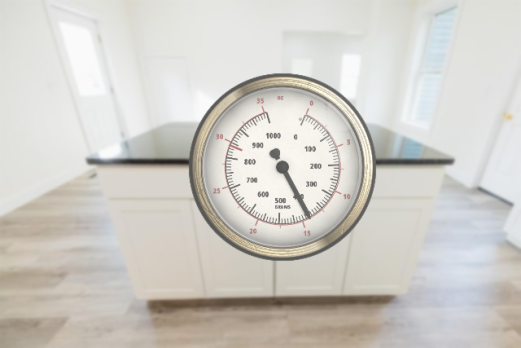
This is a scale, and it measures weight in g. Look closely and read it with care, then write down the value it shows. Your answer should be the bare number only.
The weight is 400
